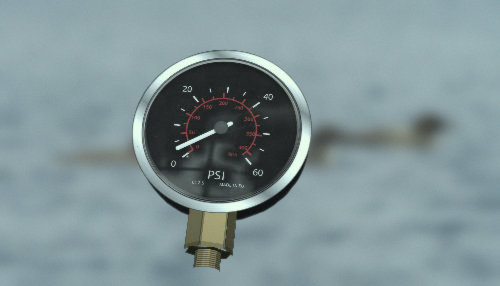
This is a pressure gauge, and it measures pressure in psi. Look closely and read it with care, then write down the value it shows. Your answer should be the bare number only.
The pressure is 2.5
